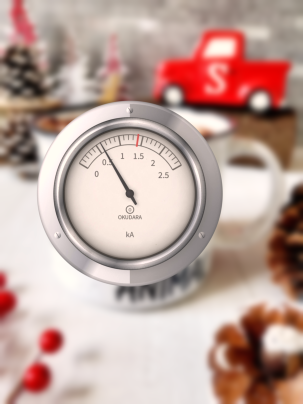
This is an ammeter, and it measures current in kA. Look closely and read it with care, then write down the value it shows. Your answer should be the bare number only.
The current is 0.6
